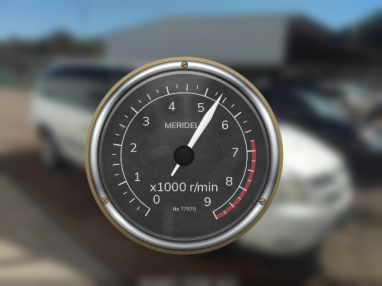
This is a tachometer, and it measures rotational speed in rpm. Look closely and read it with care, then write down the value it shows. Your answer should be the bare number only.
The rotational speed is 5375
